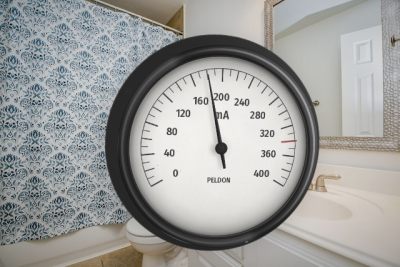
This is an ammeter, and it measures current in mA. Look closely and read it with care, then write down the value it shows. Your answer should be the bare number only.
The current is 180
